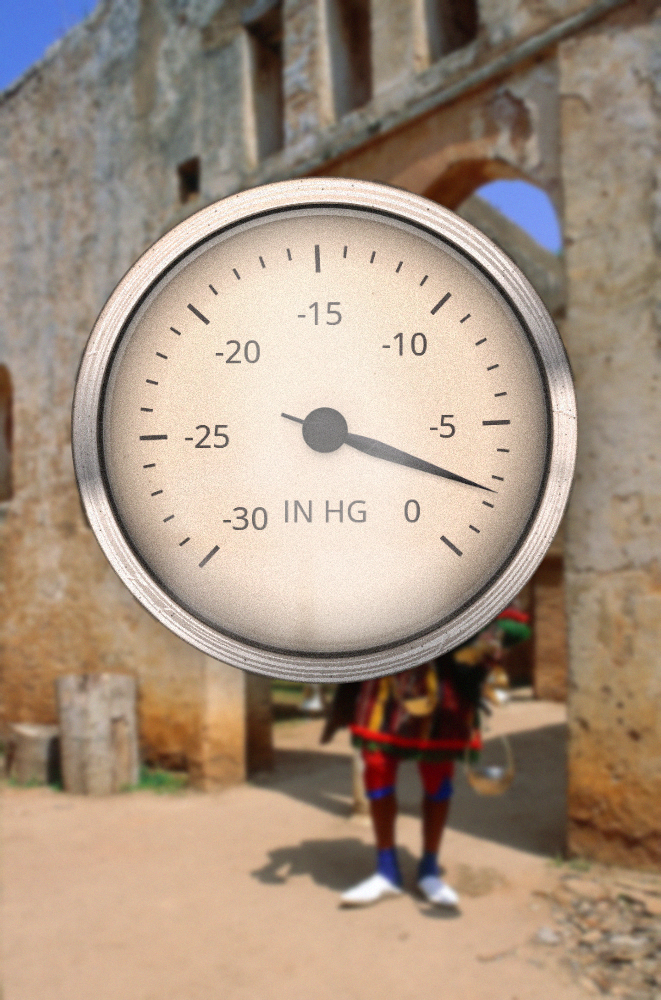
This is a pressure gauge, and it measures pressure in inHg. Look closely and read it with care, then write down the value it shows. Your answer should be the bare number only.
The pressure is -2.5
